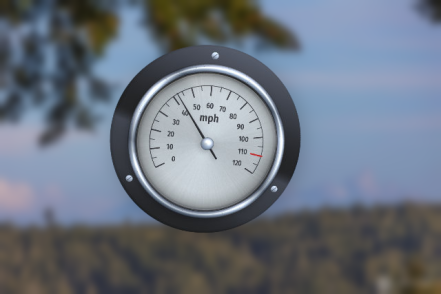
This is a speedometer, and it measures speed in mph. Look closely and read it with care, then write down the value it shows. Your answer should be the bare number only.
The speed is 42.5
